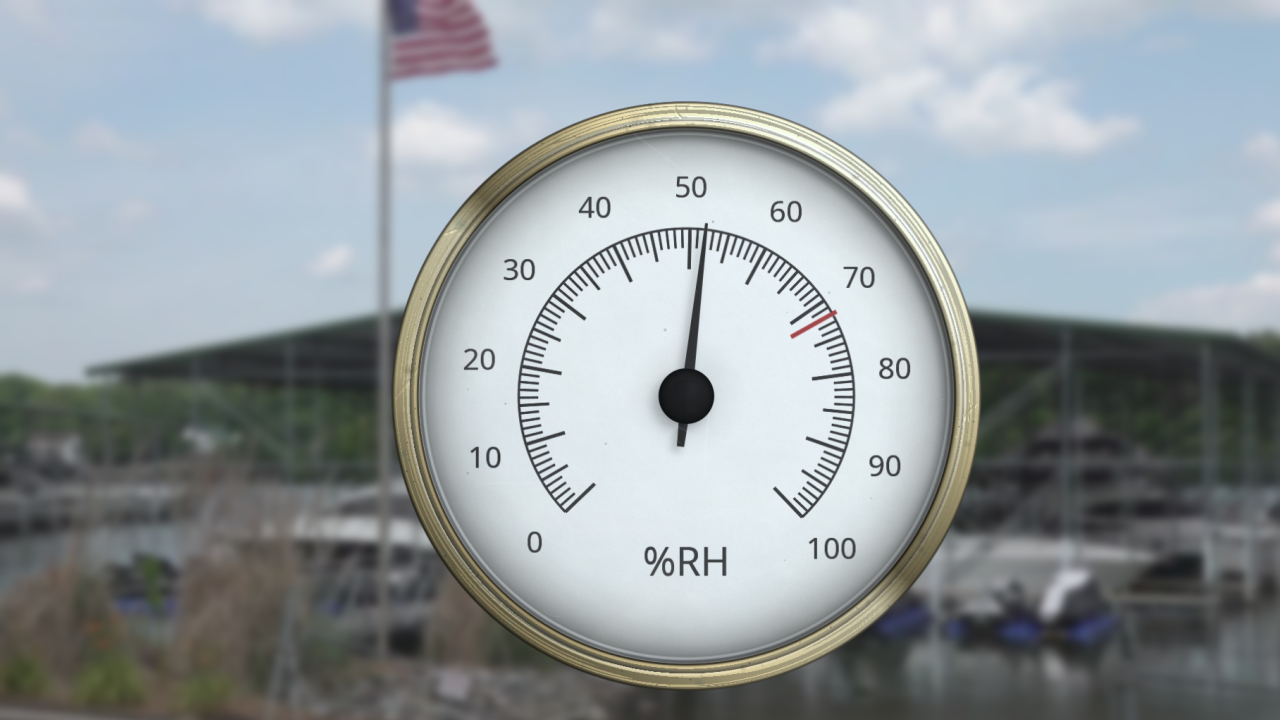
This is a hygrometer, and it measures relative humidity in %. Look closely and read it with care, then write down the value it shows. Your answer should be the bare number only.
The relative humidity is 52
